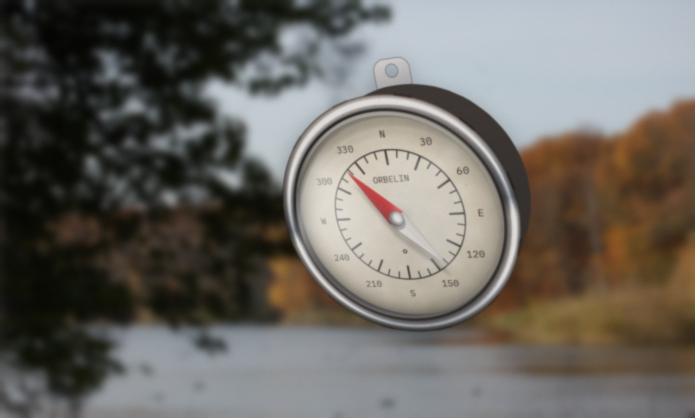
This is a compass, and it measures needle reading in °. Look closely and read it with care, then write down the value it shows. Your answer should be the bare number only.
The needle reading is 320
